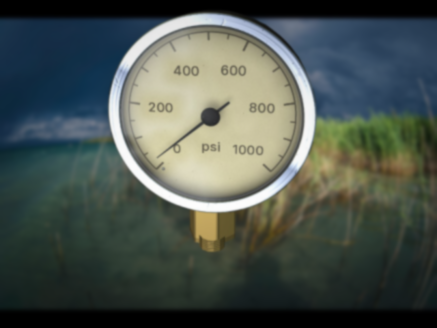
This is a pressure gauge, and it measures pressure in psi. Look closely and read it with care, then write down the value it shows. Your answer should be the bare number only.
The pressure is 25
